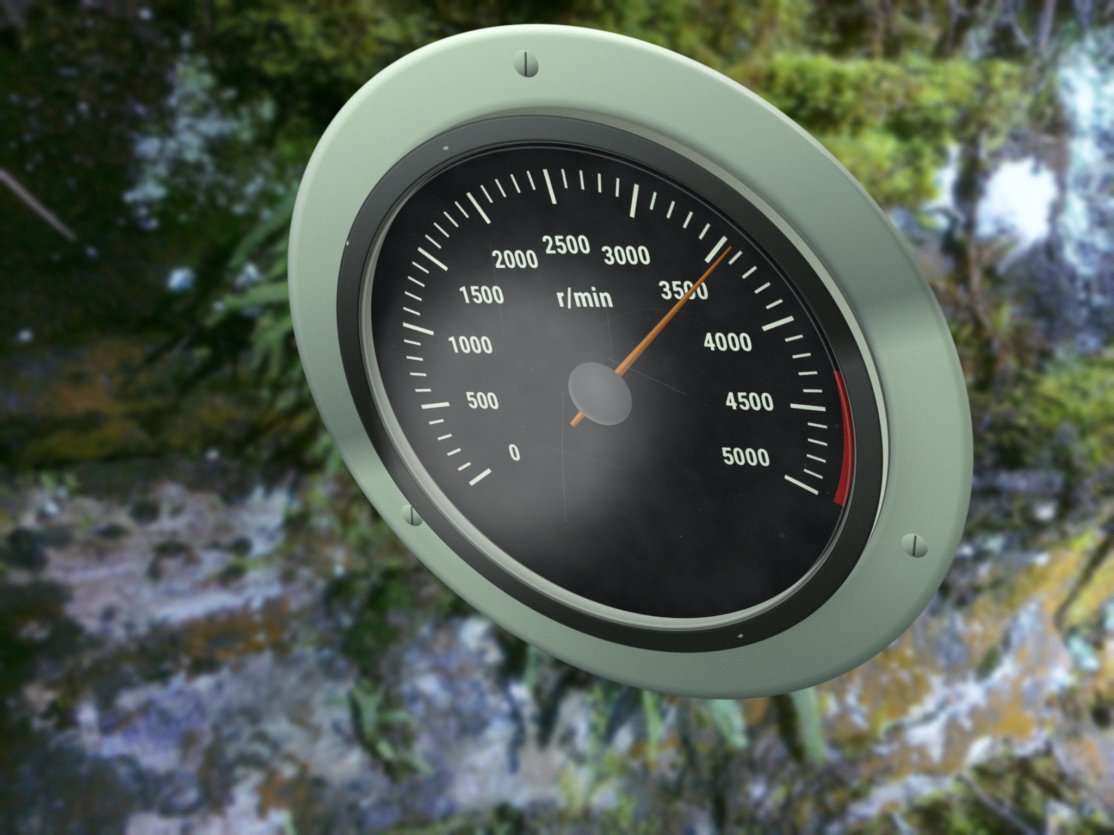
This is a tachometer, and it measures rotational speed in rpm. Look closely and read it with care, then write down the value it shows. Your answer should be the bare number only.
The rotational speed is 3550
